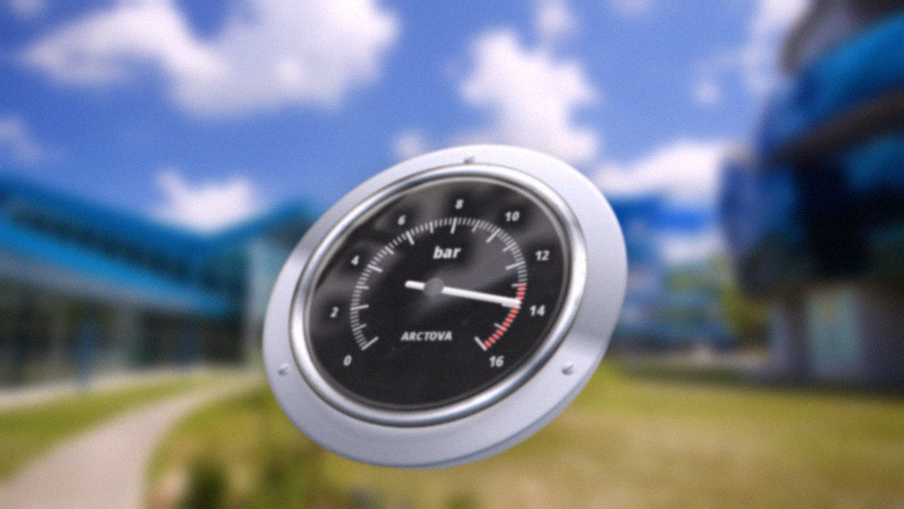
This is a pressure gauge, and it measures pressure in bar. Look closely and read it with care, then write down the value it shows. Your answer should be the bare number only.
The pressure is 14
